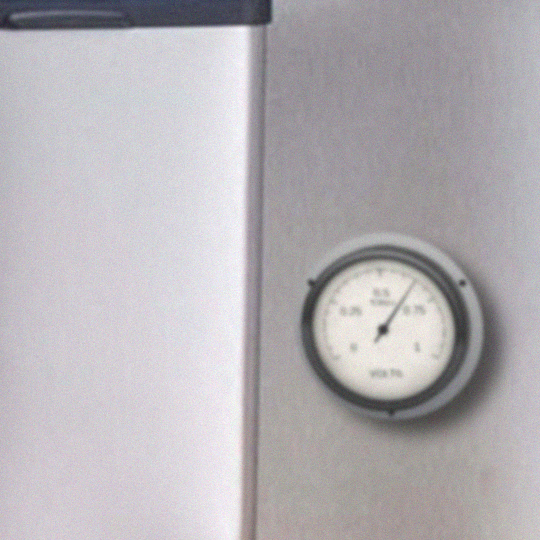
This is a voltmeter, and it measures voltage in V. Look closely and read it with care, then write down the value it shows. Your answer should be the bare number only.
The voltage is 0.65
